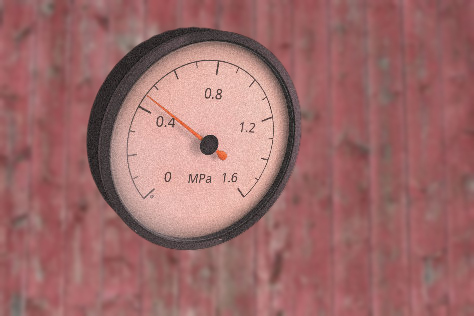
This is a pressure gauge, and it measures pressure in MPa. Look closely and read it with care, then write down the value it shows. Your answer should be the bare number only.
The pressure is 0.45
